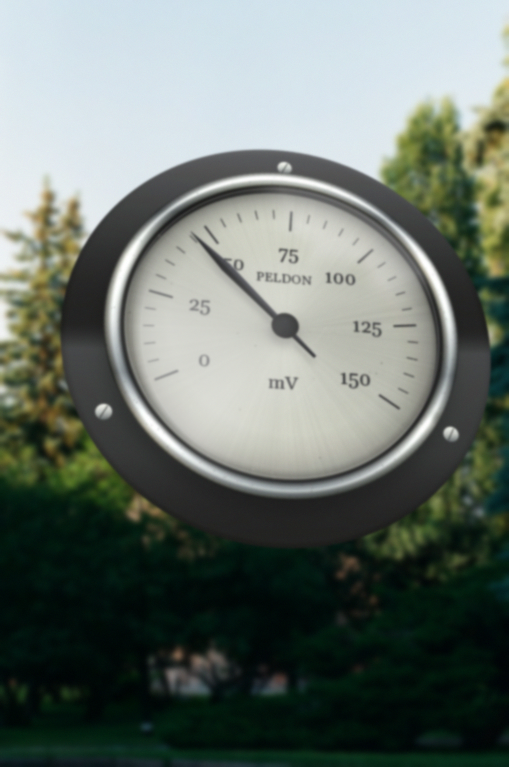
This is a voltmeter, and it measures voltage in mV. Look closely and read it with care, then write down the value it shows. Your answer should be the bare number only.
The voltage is 45
